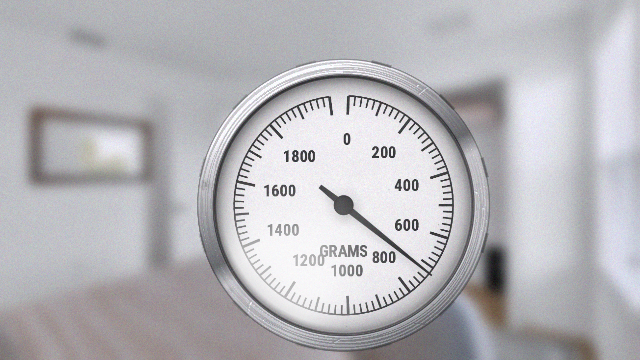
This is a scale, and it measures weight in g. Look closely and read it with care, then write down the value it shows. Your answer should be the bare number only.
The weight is 720
